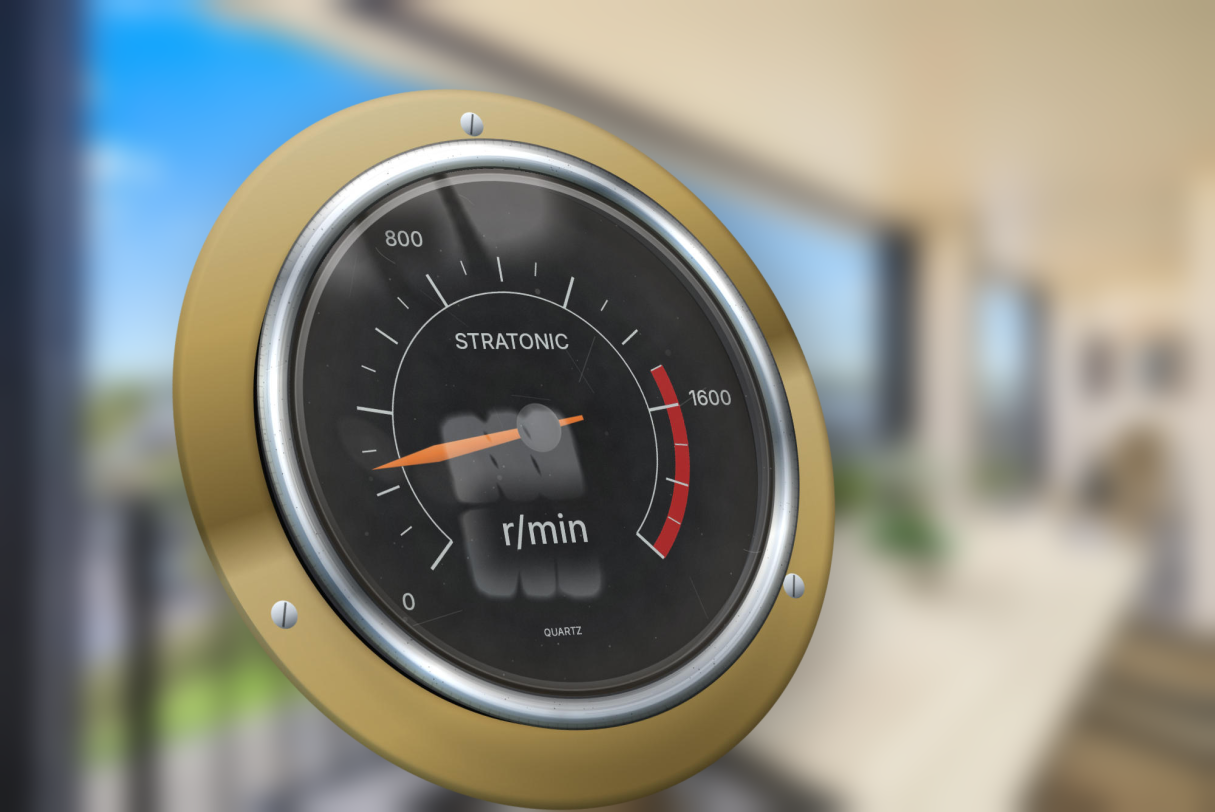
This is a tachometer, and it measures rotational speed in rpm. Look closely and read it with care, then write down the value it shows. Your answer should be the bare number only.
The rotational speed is 250
